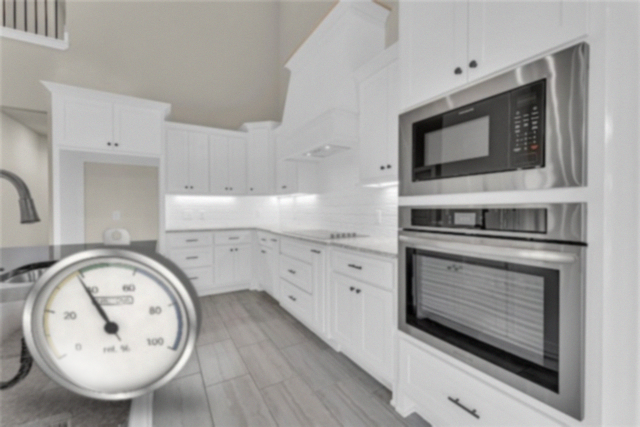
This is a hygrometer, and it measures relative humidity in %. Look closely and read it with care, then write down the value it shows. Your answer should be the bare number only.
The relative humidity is 40
